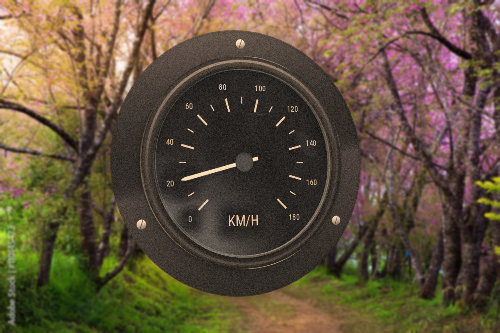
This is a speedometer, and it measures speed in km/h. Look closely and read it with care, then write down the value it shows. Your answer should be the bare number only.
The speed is 20
